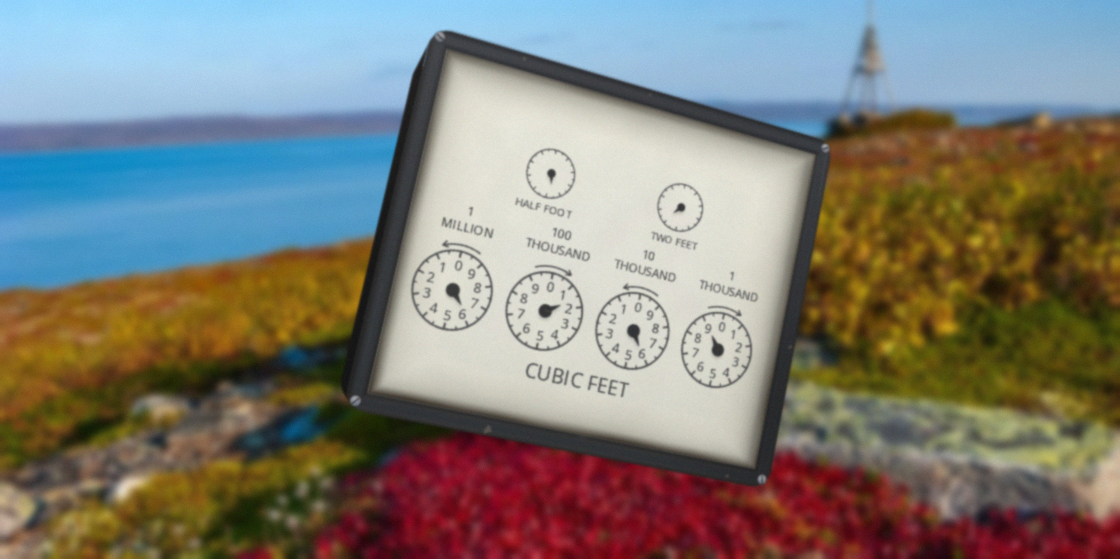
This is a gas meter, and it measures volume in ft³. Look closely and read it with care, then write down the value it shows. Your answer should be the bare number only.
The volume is 615900
